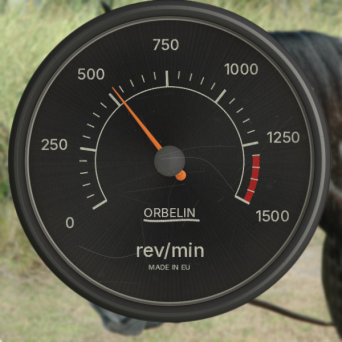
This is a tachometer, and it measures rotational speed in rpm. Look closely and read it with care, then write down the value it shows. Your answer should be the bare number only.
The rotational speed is 525
